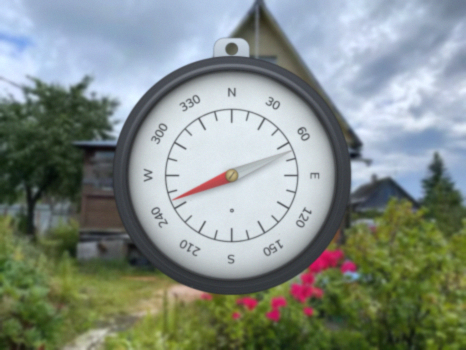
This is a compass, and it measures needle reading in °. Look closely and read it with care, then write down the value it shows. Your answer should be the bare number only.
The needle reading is 247.5
